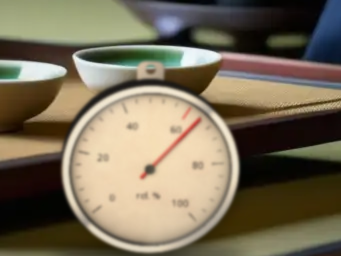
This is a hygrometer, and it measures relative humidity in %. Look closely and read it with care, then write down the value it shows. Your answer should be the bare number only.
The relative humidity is 64
